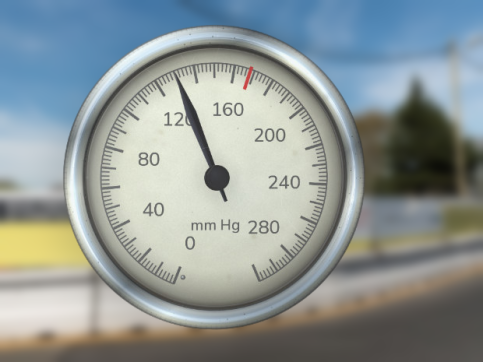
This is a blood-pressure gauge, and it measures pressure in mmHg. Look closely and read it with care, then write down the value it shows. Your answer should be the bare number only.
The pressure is 130
